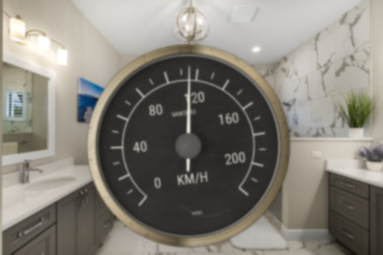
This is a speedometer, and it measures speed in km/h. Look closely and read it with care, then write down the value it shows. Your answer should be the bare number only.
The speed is 115
